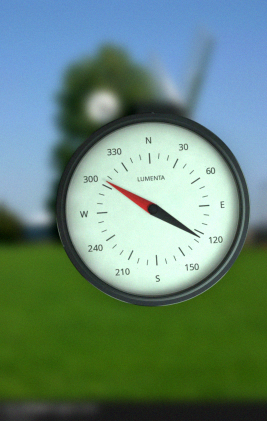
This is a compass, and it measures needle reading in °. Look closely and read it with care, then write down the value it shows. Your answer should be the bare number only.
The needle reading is 305
